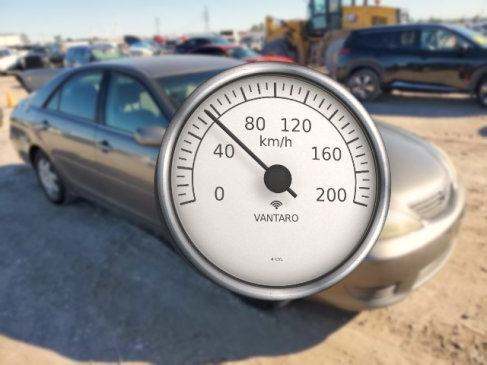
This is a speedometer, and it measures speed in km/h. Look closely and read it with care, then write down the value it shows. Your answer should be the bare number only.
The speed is 55
